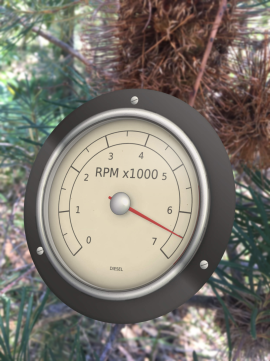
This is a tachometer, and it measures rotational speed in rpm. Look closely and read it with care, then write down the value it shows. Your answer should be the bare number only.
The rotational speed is 6500
